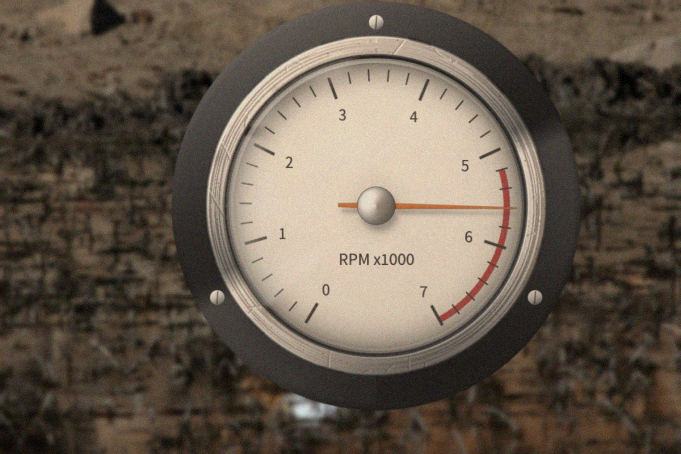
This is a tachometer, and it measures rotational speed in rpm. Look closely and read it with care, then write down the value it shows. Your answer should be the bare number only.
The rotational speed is 5600
